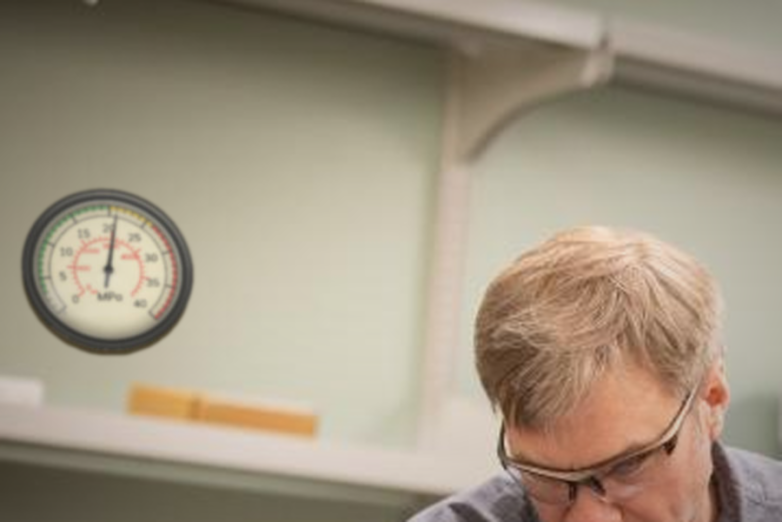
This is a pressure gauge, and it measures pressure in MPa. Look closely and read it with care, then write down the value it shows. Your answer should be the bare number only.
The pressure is 21
